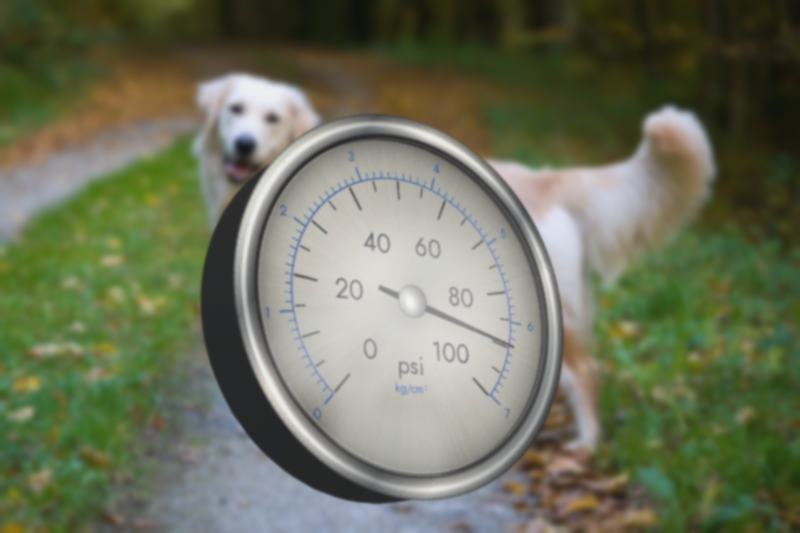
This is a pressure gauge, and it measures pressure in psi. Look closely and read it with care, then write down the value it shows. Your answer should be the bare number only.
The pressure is 90
